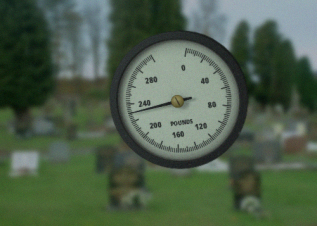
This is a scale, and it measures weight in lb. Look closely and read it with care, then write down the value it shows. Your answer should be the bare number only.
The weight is 230
